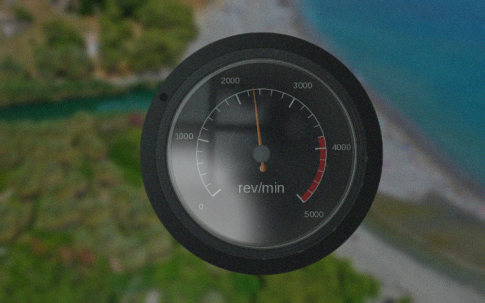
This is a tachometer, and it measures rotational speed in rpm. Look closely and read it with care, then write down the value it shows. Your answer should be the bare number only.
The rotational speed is 2300
